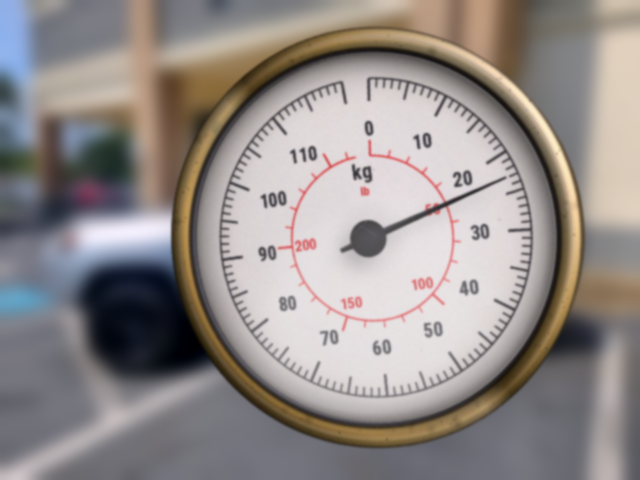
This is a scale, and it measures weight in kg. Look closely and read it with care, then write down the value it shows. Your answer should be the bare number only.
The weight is 23
